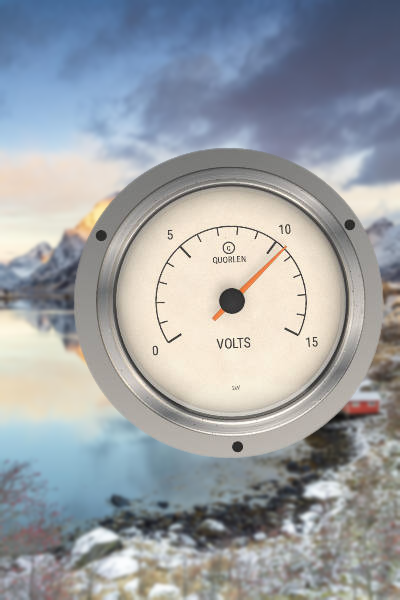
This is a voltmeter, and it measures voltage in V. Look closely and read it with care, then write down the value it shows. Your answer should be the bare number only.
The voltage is 10.5
